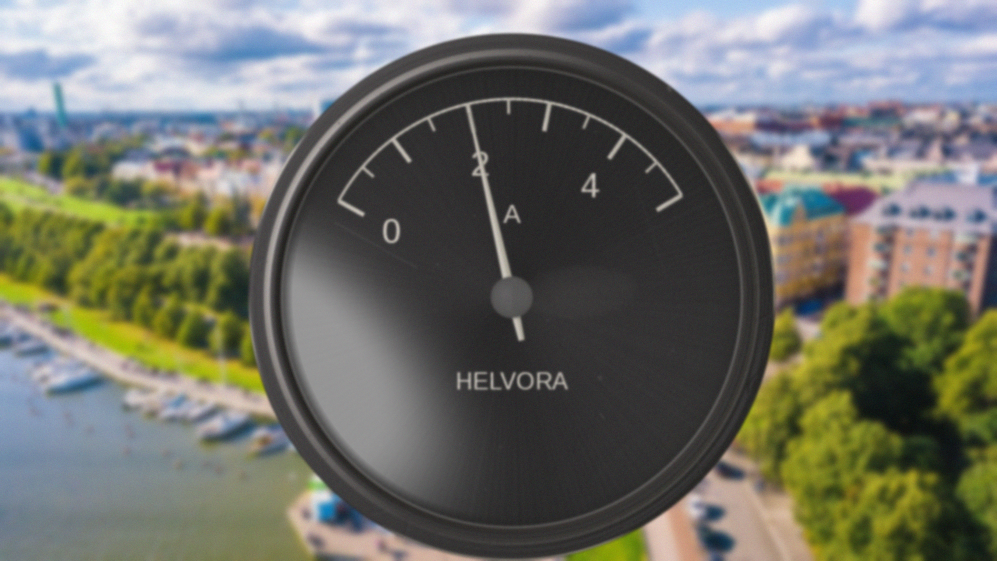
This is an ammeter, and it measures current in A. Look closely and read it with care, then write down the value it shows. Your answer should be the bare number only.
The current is 2
